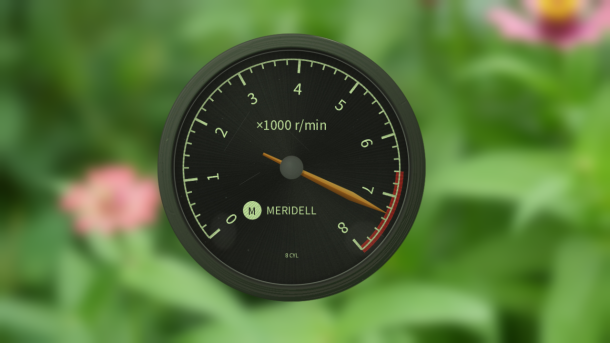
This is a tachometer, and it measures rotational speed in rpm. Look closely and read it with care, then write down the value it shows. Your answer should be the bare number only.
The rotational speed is 7300
